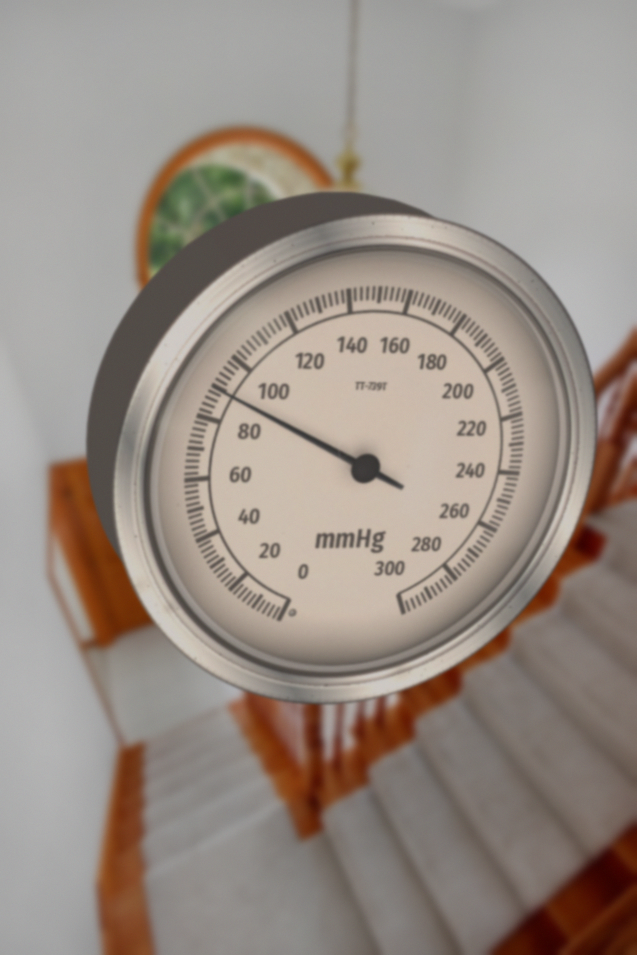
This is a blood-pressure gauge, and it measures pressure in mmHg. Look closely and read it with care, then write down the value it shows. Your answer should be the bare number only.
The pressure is 90
